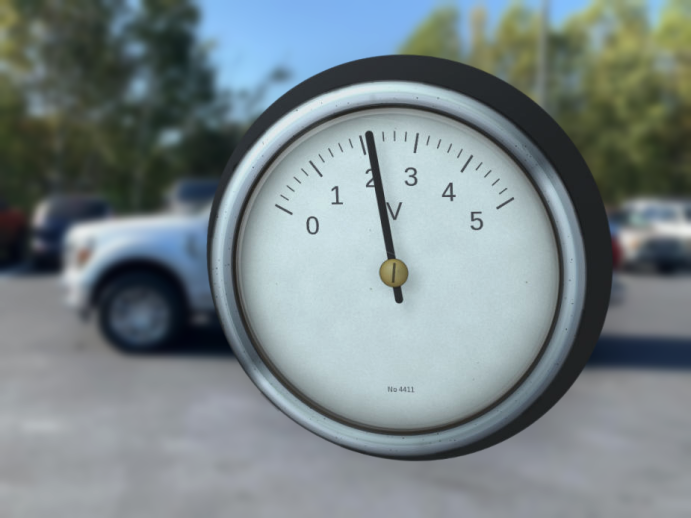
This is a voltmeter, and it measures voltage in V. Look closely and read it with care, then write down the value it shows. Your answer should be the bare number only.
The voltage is 2.2
